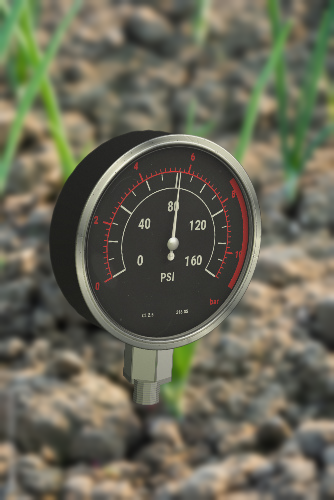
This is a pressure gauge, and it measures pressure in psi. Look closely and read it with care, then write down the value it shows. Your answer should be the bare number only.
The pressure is 80
